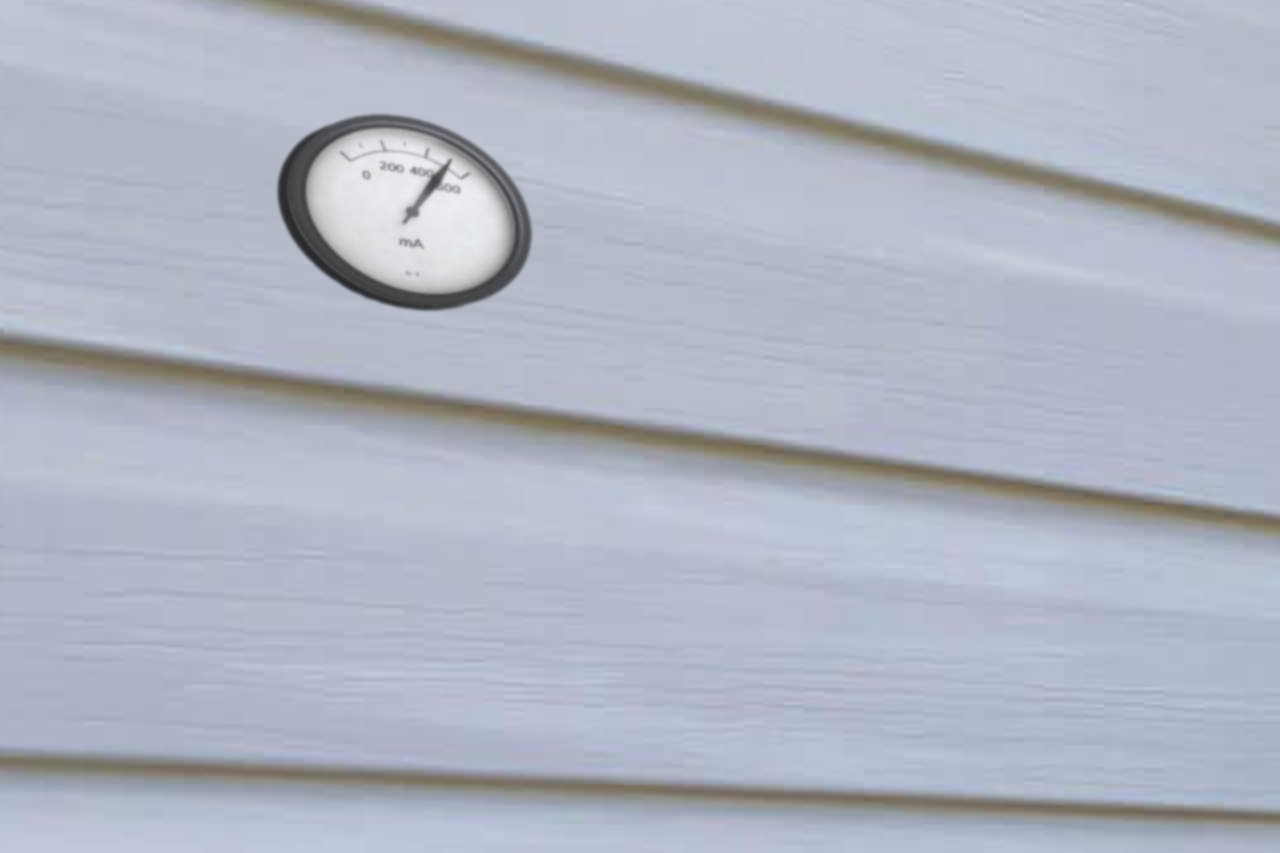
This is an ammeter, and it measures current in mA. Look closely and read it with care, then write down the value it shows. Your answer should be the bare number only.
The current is 500
